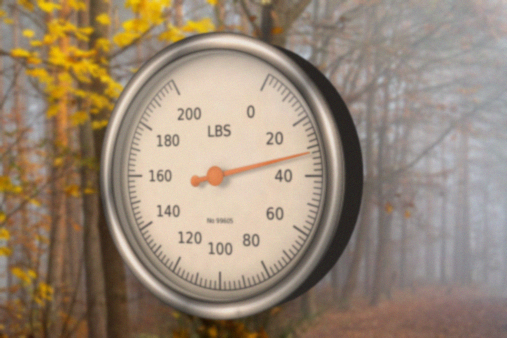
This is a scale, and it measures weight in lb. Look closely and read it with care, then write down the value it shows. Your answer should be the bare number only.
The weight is 32
